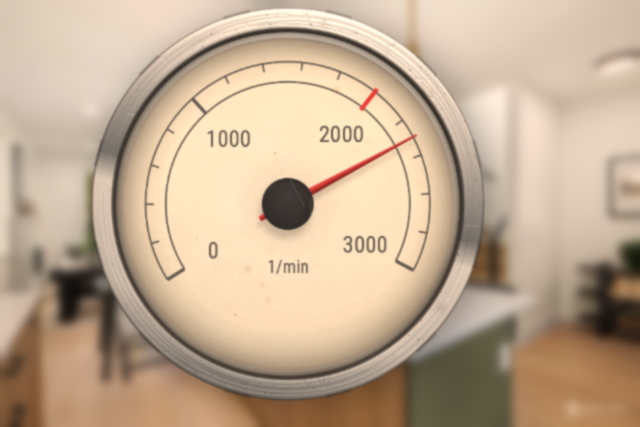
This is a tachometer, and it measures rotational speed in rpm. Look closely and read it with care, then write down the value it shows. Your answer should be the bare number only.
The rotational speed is 2300
